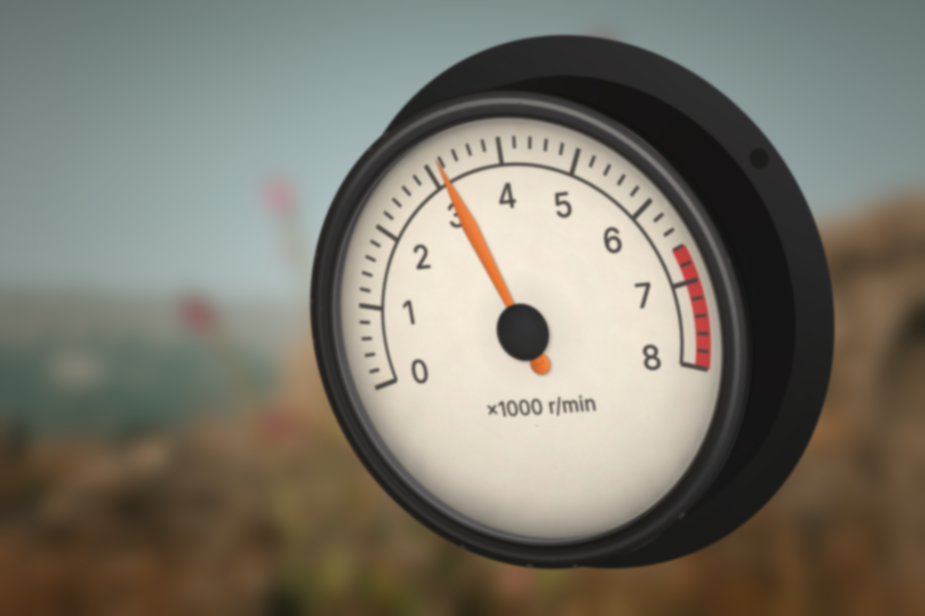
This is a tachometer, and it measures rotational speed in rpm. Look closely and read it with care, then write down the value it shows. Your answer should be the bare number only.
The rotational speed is 3200
